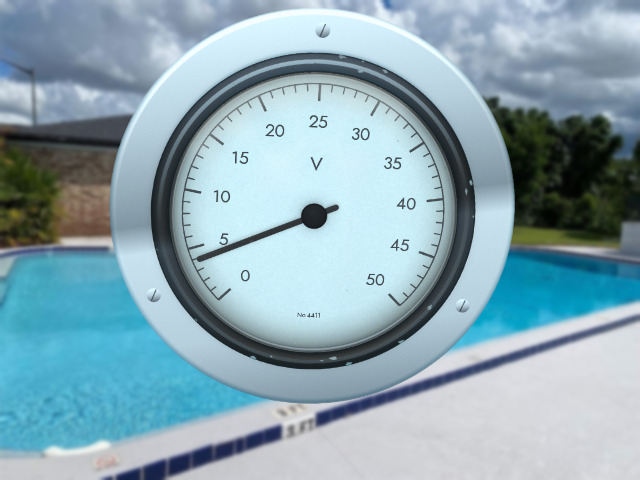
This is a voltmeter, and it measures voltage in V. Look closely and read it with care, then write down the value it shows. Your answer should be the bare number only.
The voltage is 4
